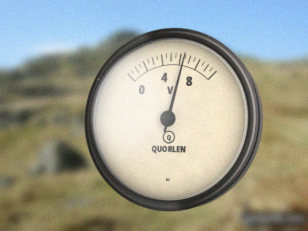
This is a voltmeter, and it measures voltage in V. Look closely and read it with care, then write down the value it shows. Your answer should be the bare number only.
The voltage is 6.5
